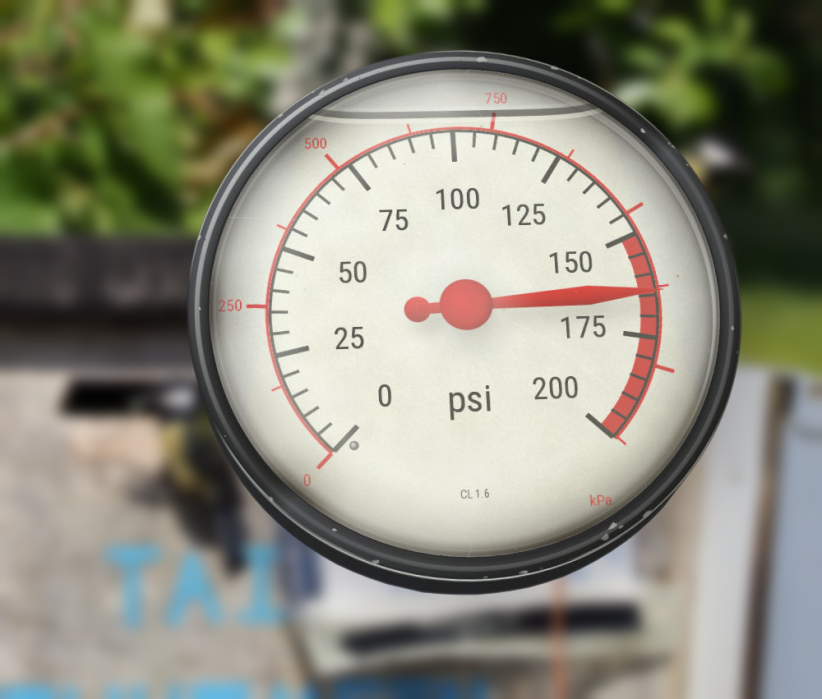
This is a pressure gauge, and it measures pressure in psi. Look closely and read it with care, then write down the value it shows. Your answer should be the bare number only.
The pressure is 165
